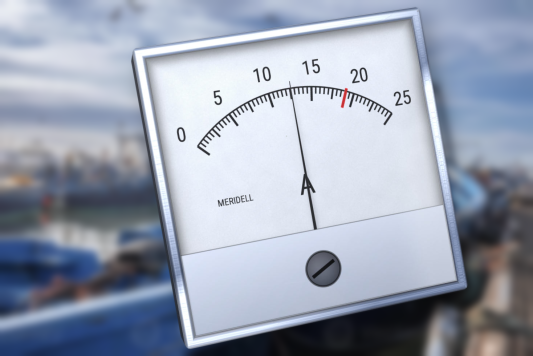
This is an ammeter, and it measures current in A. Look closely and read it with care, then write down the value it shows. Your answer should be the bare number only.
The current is 12.5
